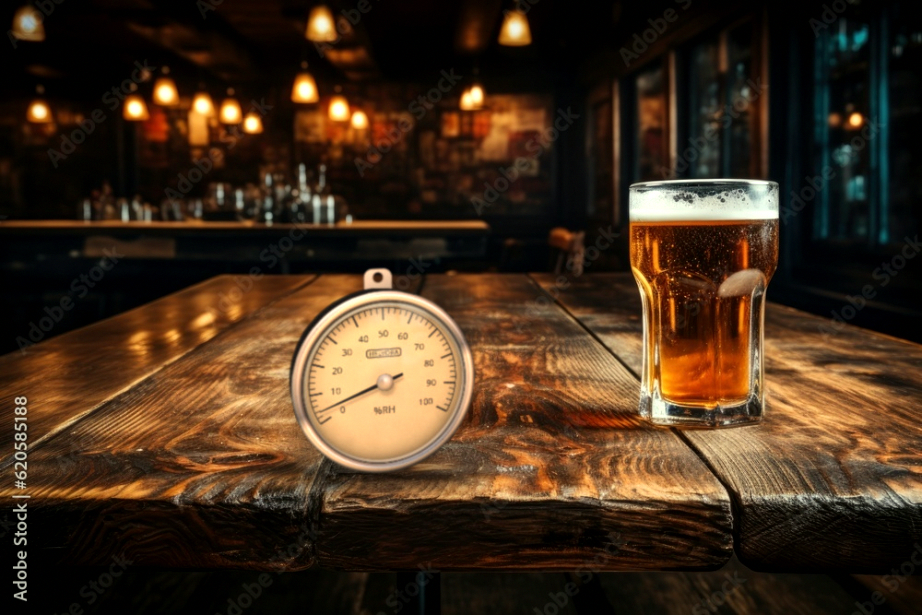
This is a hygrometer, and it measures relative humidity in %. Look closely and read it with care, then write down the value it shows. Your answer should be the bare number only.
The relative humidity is 4
